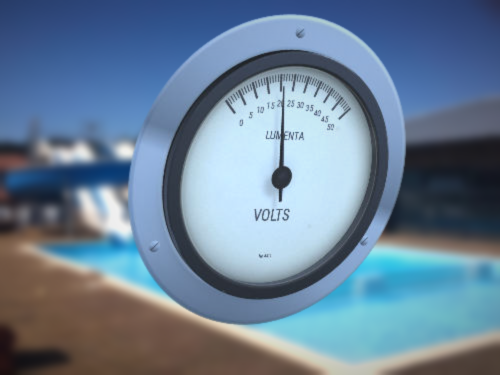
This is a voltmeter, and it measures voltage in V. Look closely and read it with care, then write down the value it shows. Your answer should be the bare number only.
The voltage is 20
